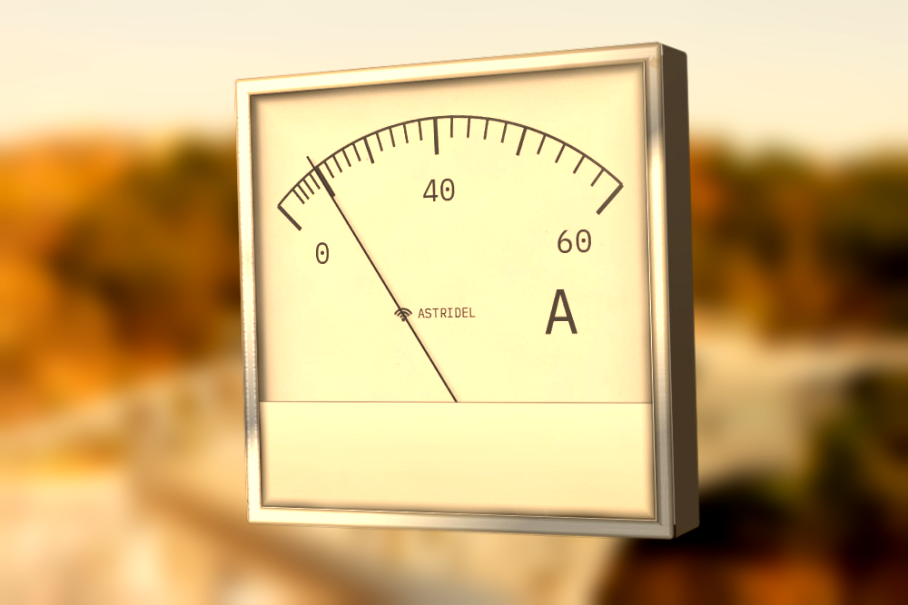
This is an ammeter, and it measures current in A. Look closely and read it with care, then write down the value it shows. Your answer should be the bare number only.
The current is 20
